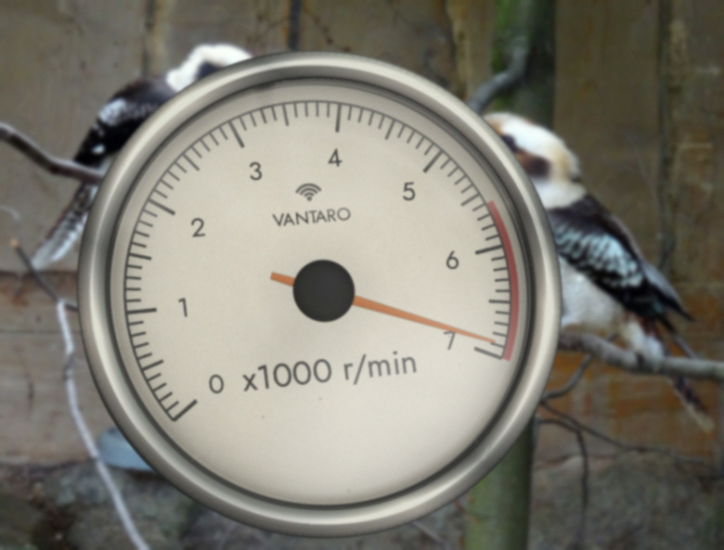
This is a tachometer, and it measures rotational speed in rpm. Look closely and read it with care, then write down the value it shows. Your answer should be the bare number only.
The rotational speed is 6900
